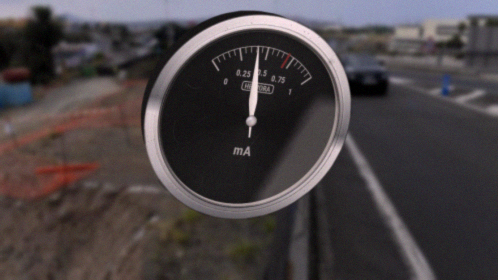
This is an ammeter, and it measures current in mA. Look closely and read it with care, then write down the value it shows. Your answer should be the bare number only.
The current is 0.4
